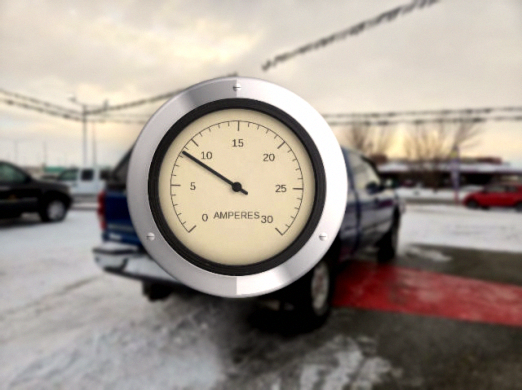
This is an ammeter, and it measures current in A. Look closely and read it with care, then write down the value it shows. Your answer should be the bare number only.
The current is 8.5
